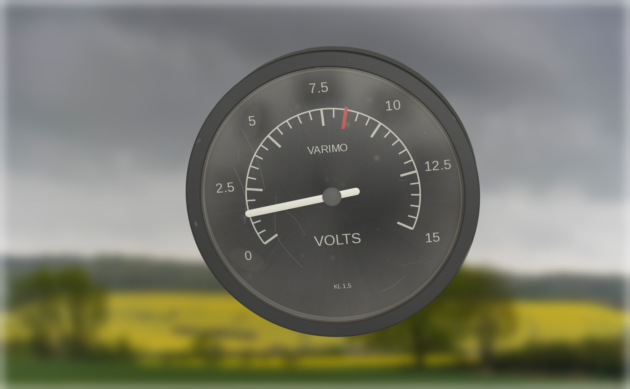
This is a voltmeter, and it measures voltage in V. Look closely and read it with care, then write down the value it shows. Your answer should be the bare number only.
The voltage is 1.5
